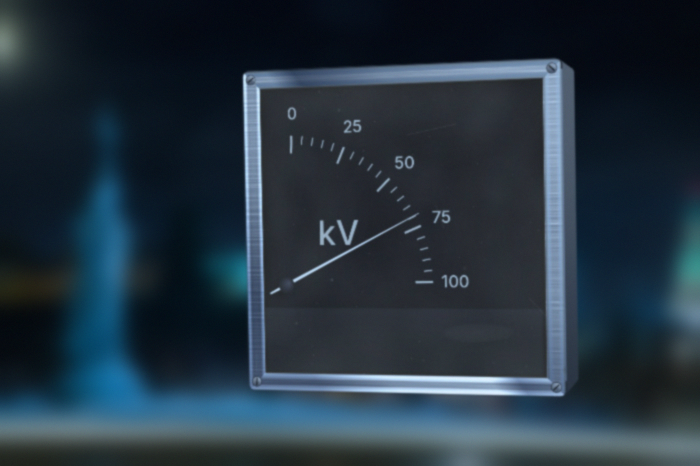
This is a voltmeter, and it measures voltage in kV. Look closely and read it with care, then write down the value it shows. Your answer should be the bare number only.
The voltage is 70
